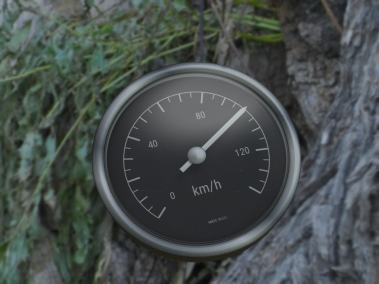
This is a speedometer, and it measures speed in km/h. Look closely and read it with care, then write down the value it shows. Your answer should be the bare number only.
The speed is 100
